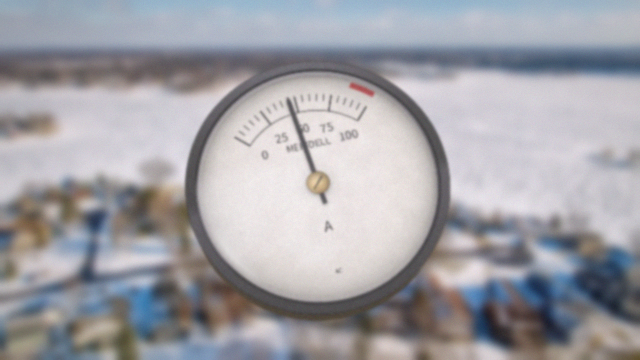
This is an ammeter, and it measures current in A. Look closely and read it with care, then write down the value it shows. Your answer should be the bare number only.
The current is 45
